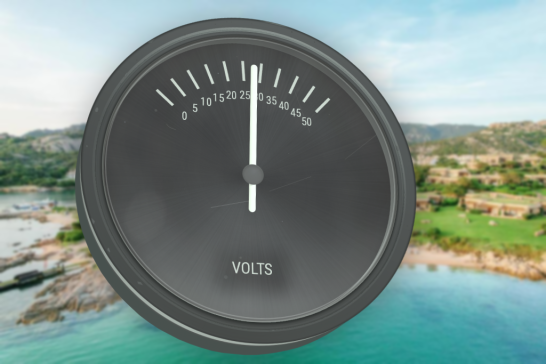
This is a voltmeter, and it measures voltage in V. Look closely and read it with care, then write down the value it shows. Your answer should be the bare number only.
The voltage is 27.5
